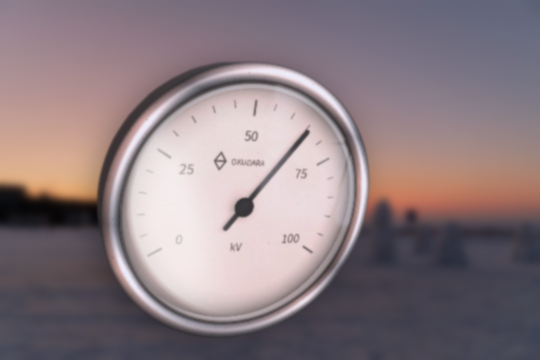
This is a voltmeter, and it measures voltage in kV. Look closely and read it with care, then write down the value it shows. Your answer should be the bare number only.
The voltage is 65
